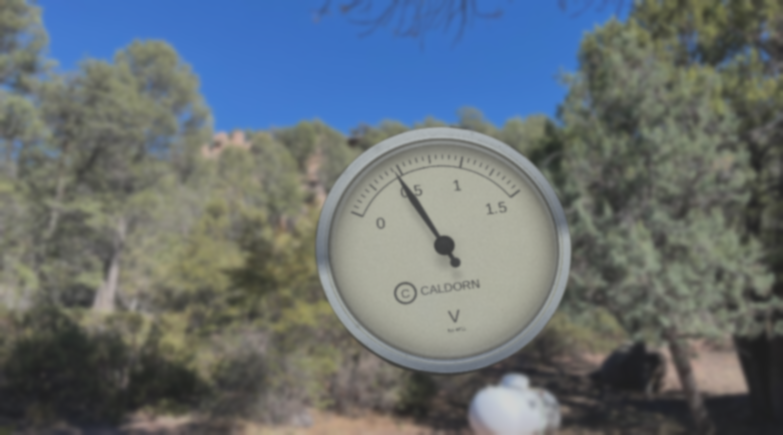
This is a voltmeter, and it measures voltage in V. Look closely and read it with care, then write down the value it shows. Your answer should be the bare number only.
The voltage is 0.45
